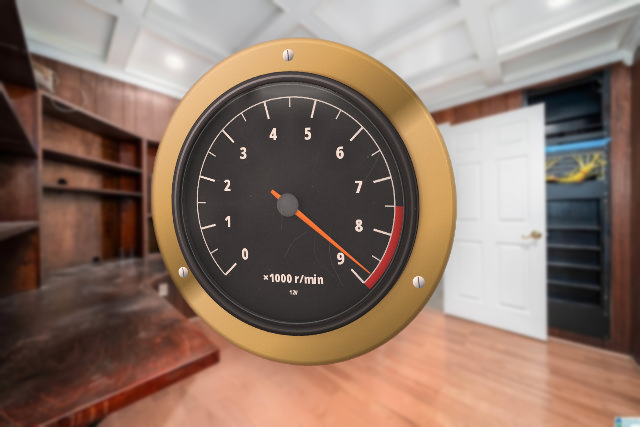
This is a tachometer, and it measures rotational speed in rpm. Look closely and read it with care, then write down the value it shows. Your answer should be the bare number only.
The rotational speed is 8750
